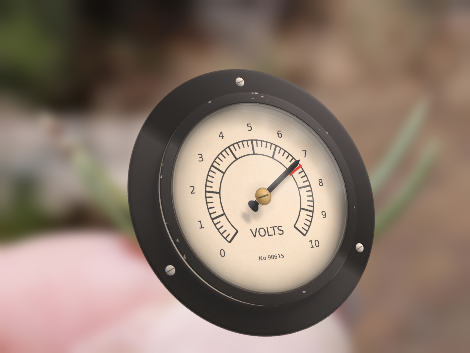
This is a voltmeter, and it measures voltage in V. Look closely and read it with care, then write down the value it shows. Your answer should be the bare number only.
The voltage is 7
